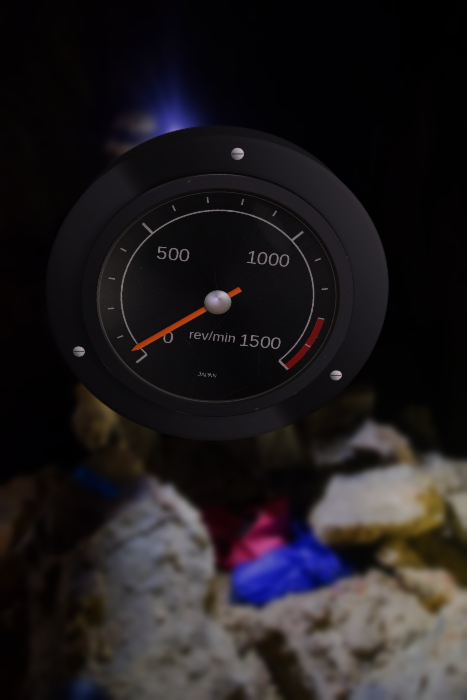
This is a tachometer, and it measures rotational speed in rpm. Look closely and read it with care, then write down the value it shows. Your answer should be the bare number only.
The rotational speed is 50
